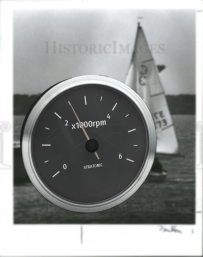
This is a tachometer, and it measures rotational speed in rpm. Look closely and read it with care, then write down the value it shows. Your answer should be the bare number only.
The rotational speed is 2500
